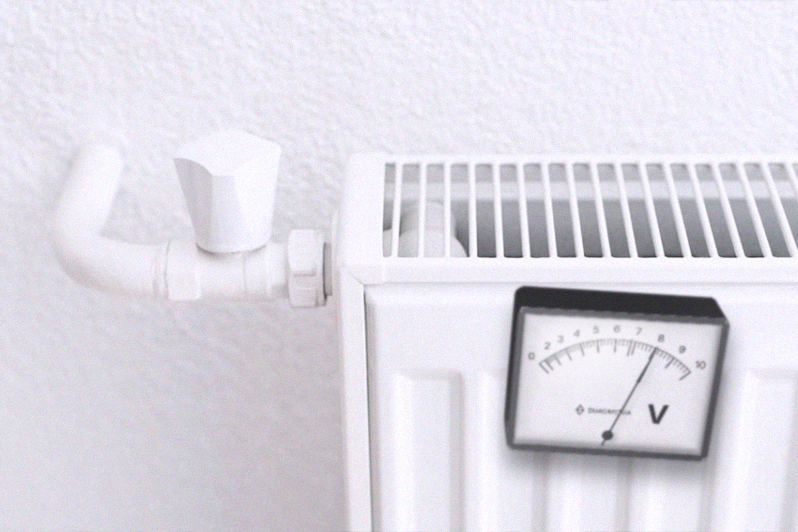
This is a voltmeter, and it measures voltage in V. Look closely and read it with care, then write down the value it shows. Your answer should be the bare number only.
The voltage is 8
